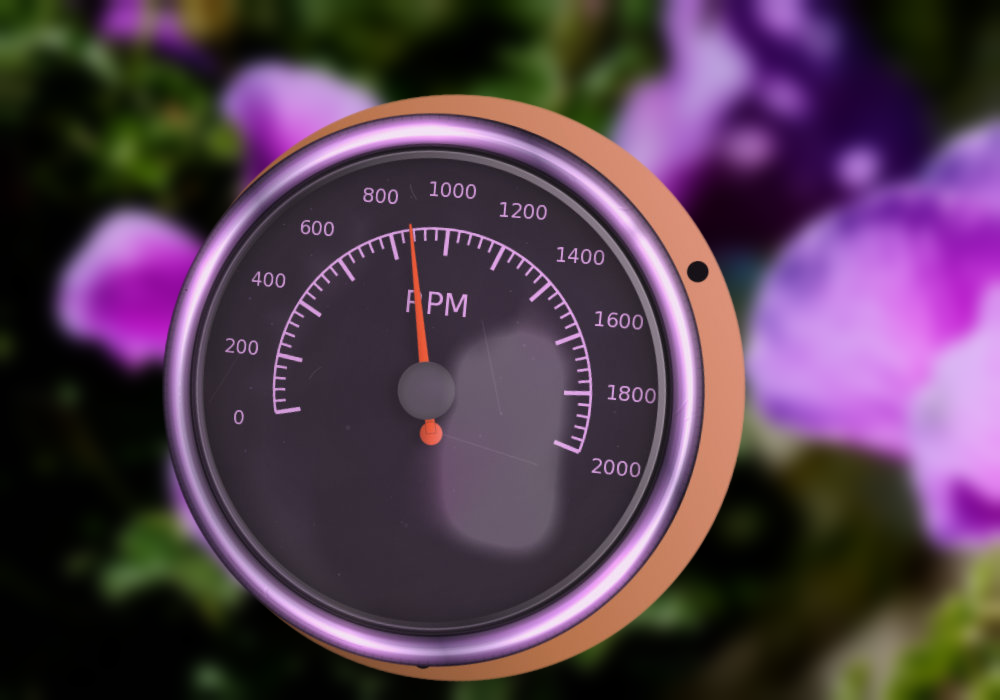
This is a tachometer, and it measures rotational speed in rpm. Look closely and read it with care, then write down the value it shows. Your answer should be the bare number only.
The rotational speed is 880
